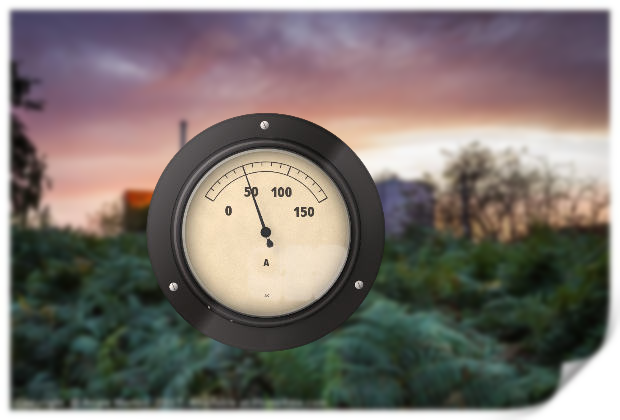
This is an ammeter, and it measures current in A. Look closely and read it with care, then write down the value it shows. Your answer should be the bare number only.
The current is 50
